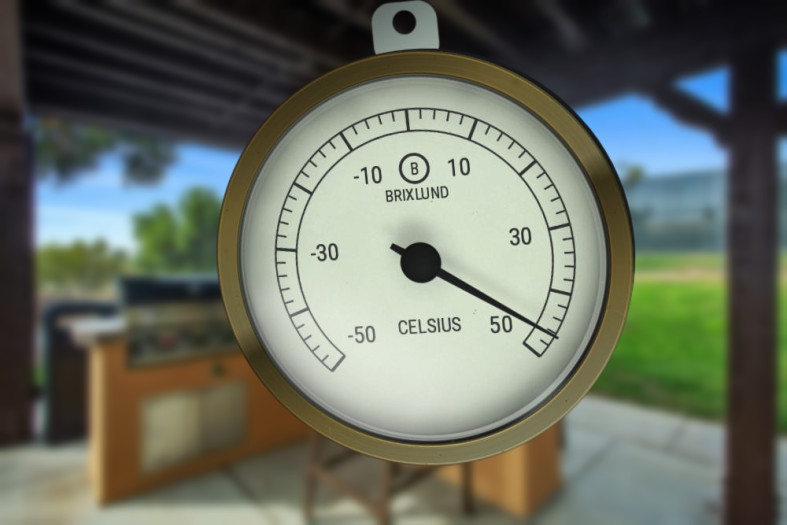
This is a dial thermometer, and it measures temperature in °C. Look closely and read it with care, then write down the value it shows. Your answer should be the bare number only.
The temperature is 46
